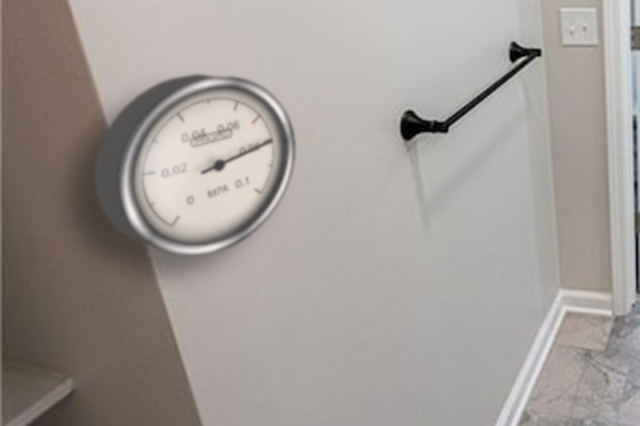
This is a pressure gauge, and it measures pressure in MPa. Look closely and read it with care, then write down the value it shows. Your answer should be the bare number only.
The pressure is 0.08
